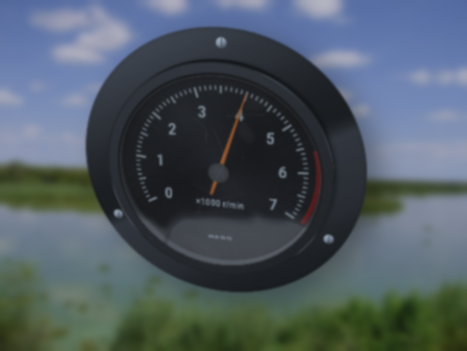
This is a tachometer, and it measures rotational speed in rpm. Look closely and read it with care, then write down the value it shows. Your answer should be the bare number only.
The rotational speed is 4000
